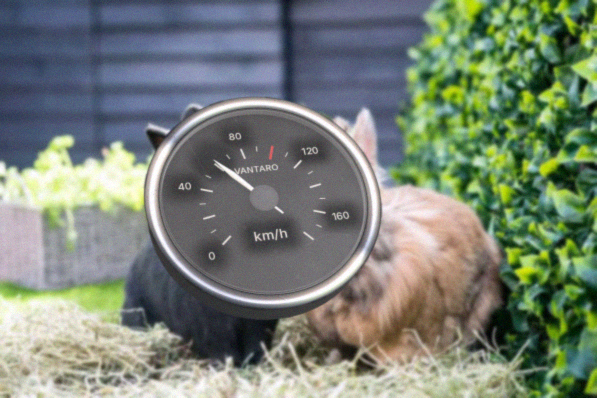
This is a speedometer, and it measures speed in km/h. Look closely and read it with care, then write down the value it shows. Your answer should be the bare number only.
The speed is 60
